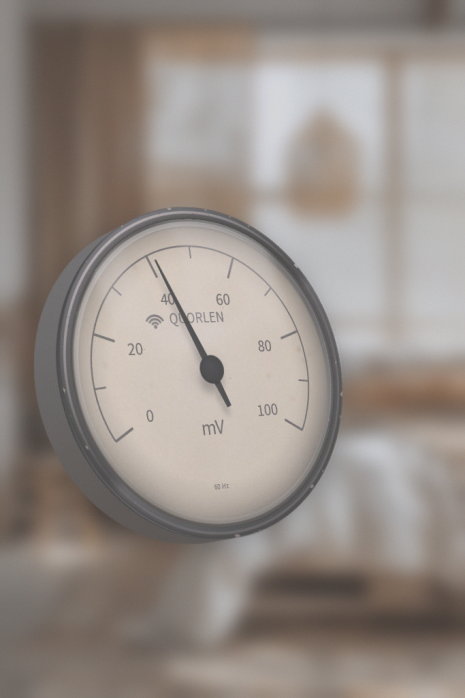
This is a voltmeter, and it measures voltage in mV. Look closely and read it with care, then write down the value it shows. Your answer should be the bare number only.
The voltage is 40
